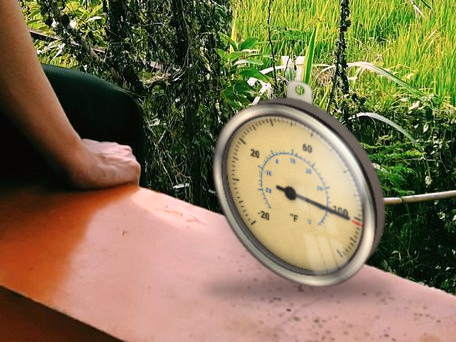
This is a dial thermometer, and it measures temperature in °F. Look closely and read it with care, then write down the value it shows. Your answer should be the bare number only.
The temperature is 100
